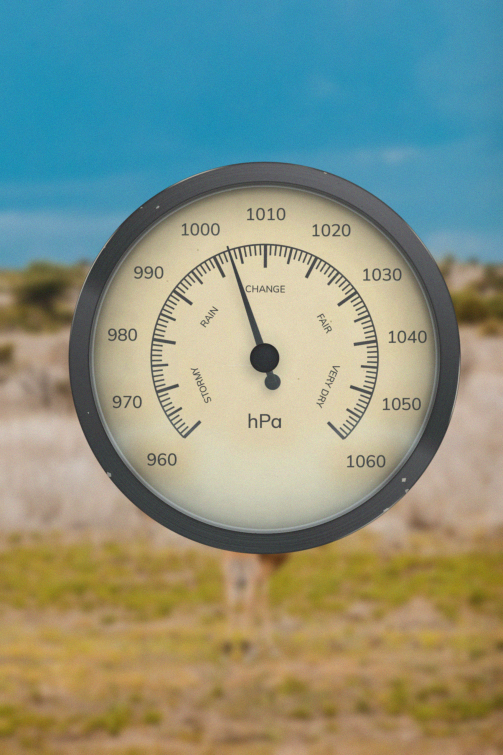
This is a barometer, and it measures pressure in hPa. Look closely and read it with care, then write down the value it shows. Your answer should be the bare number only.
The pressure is 1003
